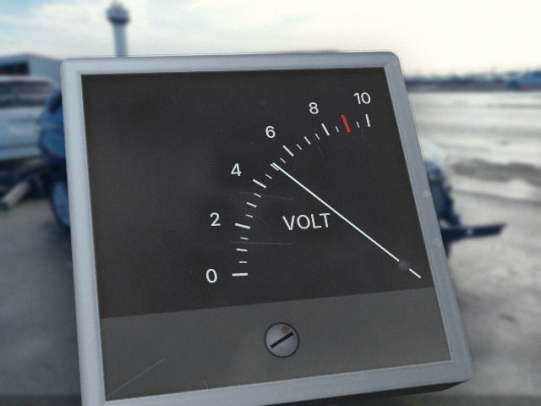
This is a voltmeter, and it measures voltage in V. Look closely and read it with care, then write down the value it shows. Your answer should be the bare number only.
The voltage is 5
